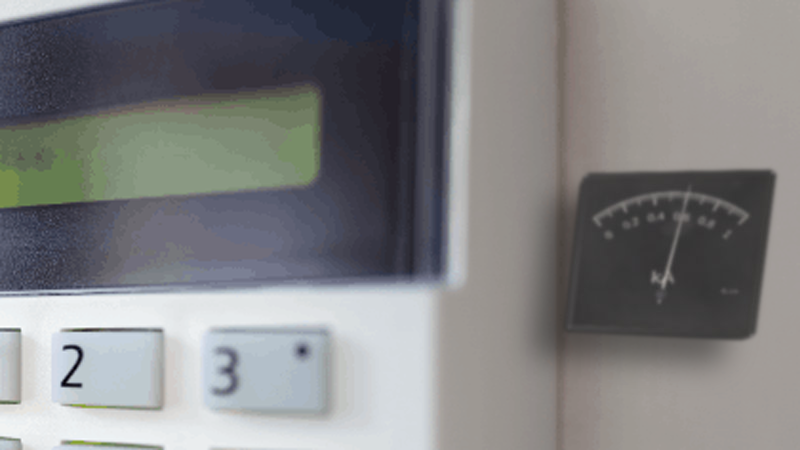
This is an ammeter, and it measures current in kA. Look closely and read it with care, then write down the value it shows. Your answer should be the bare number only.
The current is 0.6
